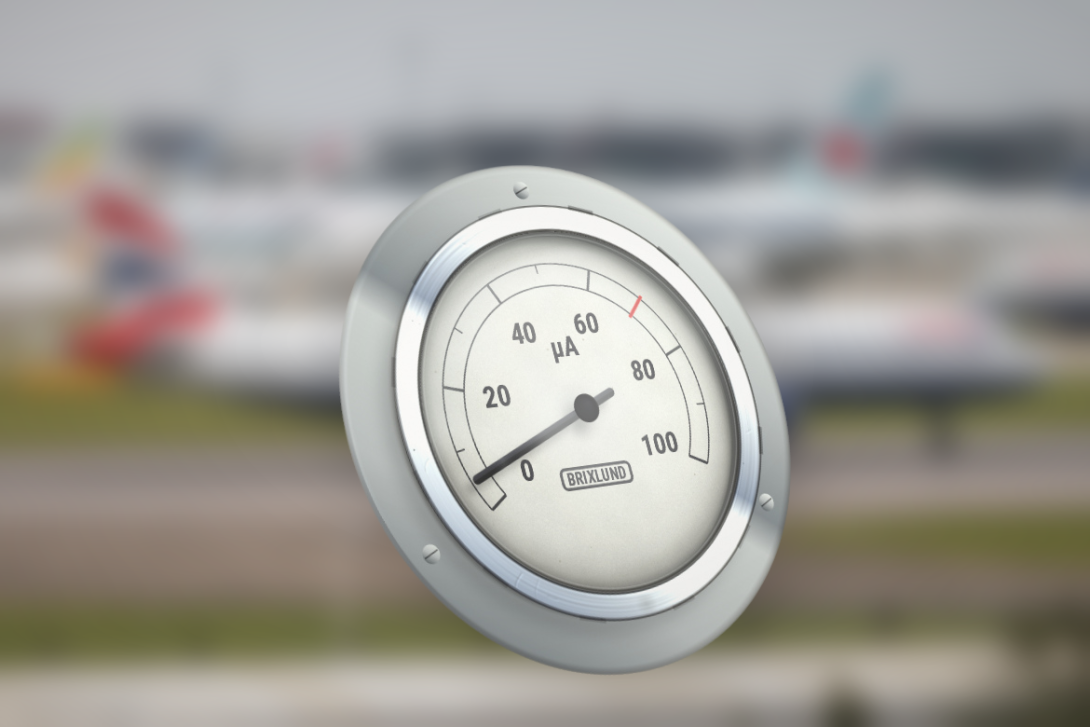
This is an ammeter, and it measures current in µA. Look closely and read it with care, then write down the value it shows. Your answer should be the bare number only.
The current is 5
